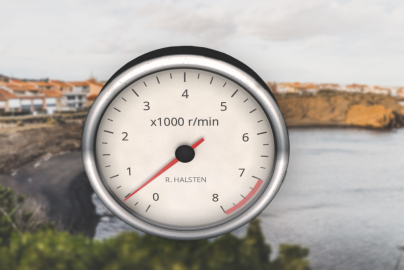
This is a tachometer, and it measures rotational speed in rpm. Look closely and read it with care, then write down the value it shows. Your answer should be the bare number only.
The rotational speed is 500
